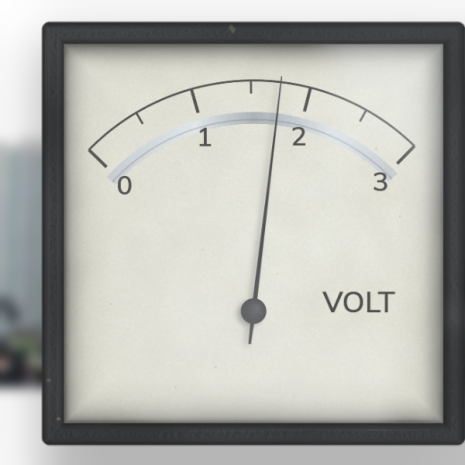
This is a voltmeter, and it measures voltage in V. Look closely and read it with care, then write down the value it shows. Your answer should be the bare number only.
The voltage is 1.75
